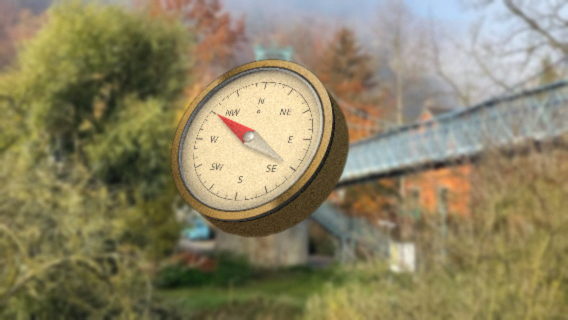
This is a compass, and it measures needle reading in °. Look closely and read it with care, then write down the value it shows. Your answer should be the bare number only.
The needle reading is 300
